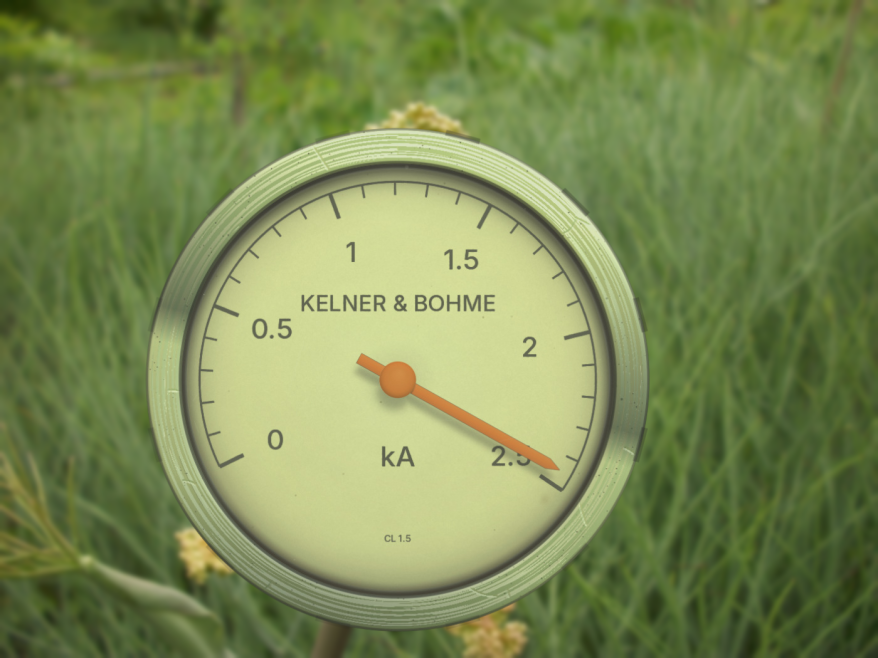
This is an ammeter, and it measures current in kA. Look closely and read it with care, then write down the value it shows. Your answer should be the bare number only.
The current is 2.45
